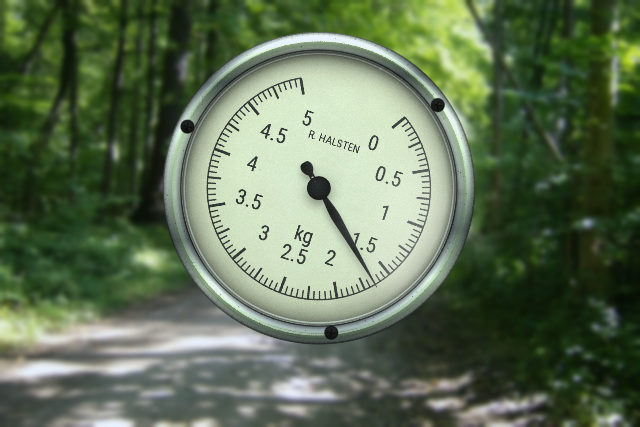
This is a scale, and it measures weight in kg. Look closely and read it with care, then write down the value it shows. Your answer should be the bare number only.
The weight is 1.65
